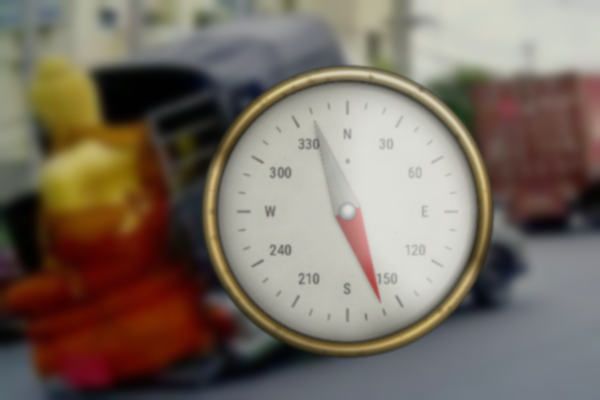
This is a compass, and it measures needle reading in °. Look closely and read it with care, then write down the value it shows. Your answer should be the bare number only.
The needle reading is 160
